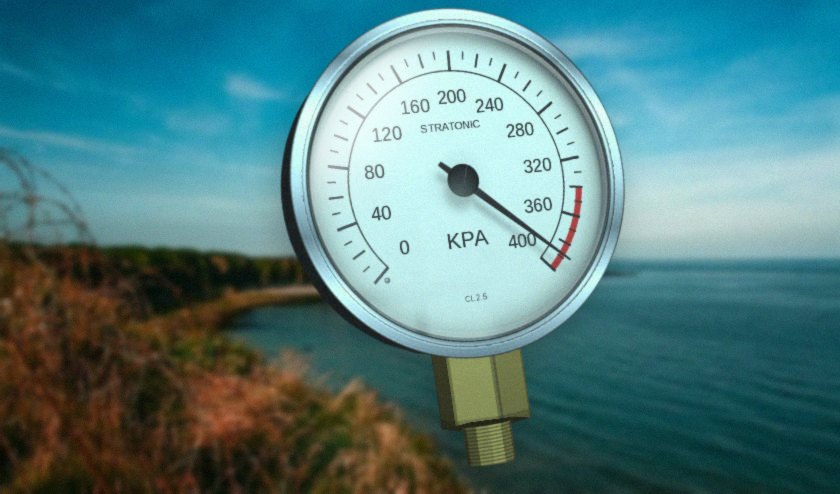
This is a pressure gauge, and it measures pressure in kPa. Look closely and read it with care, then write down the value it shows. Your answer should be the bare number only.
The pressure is 390
